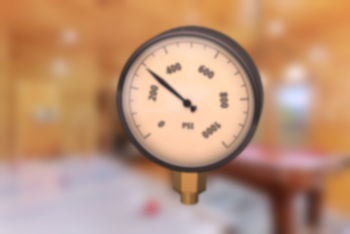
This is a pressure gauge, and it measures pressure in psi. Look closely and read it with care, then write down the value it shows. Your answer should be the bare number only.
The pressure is 300
